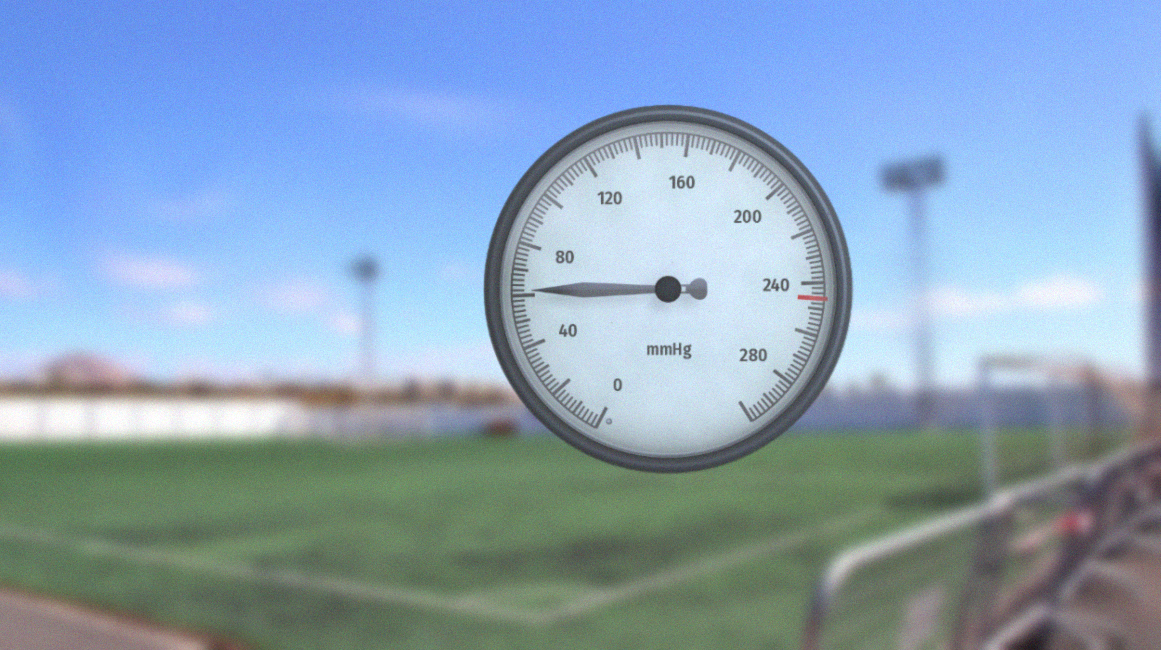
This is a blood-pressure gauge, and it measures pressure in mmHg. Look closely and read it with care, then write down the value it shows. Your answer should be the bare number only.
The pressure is 62
